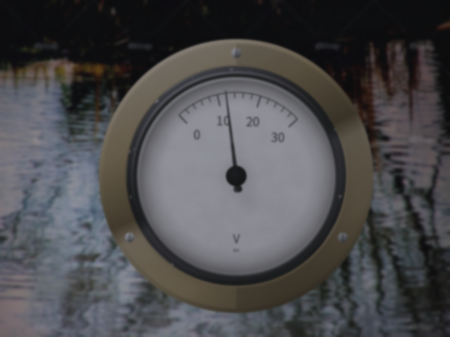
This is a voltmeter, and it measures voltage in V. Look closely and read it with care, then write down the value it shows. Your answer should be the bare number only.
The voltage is 12
